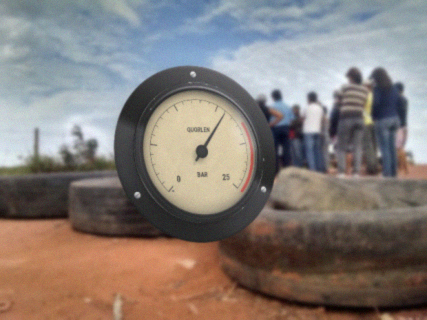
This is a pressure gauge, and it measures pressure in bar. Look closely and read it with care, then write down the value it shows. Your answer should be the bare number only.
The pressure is 16
